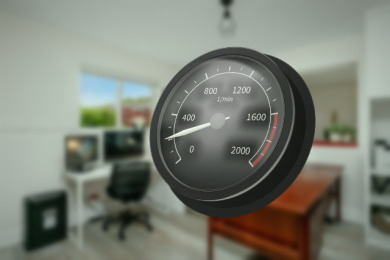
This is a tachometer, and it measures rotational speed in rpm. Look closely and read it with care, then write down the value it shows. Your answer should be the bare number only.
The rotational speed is 200
